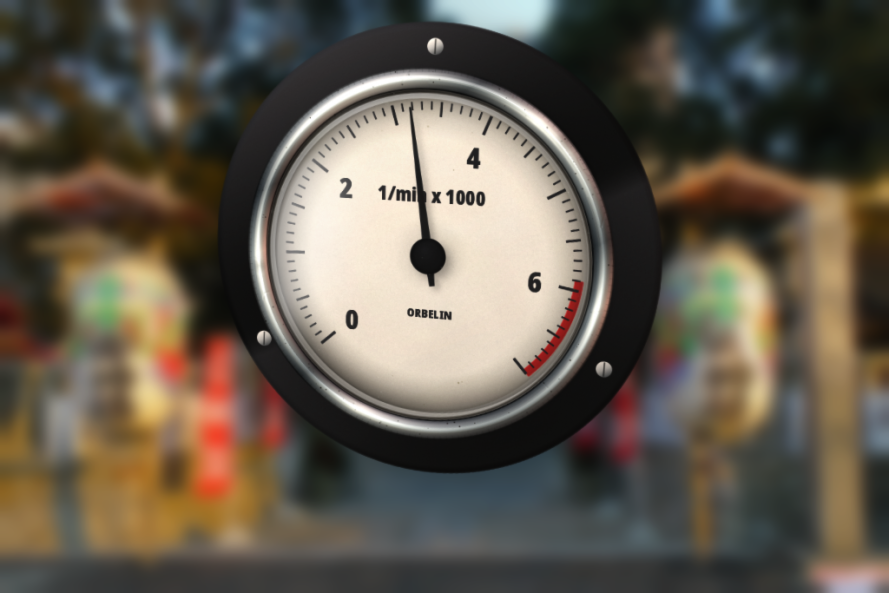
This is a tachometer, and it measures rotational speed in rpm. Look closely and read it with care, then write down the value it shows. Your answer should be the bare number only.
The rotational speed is 3200
